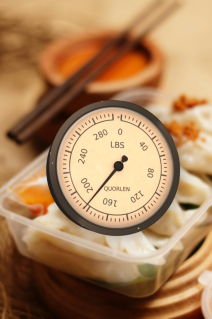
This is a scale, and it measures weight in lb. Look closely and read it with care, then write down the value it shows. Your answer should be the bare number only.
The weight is 184
